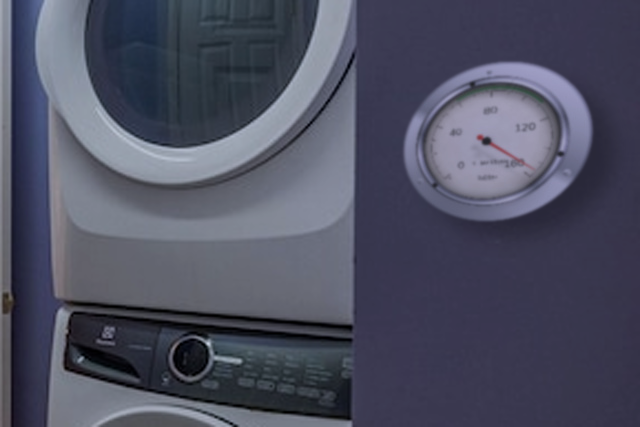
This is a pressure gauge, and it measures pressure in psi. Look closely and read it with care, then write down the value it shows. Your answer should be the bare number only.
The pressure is 155
